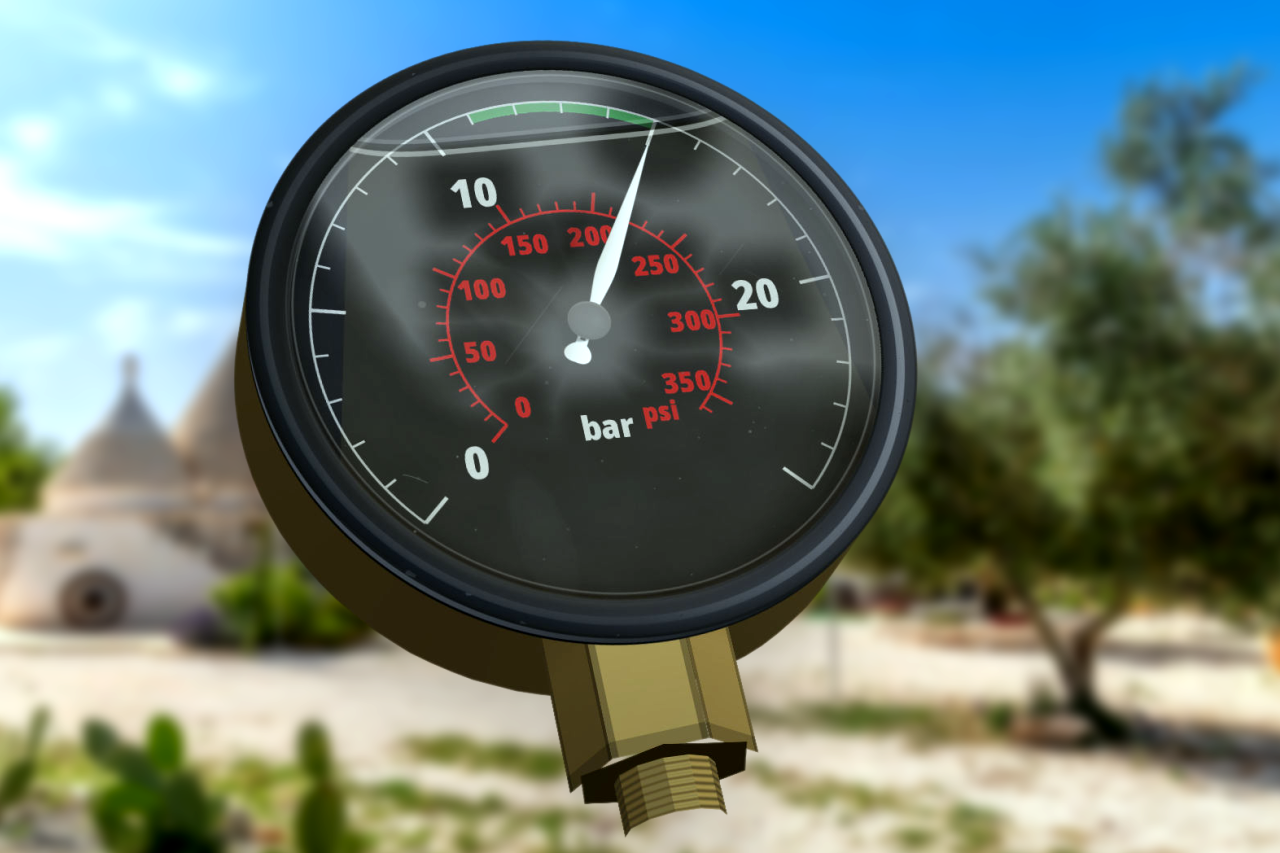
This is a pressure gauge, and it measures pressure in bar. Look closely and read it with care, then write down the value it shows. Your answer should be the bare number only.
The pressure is 15
